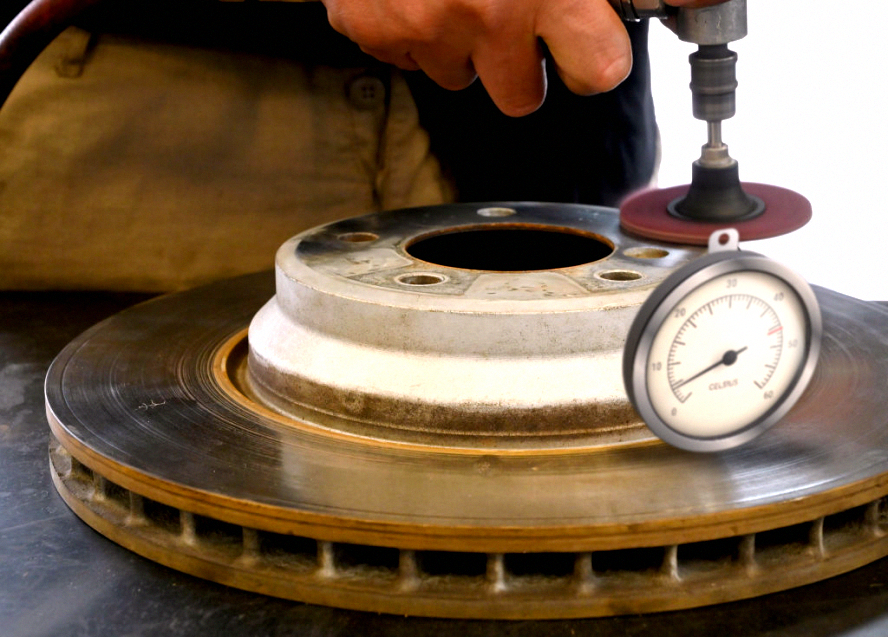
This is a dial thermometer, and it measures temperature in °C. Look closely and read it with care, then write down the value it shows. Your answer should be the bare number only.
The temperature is 5
